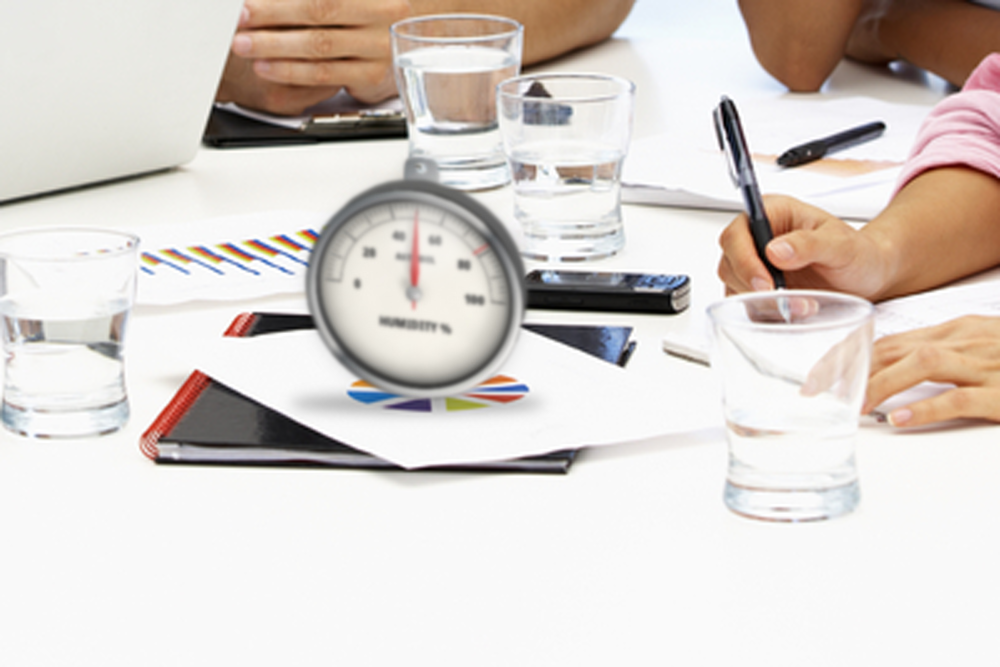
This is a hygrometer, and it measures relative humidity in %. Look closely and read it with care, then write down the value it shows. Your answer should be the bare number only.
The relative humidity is 50
